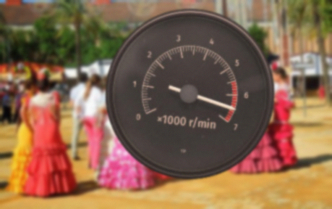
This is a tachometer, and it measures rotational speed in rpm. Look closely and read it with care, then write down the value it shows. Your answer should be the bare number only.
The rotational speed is 6500
